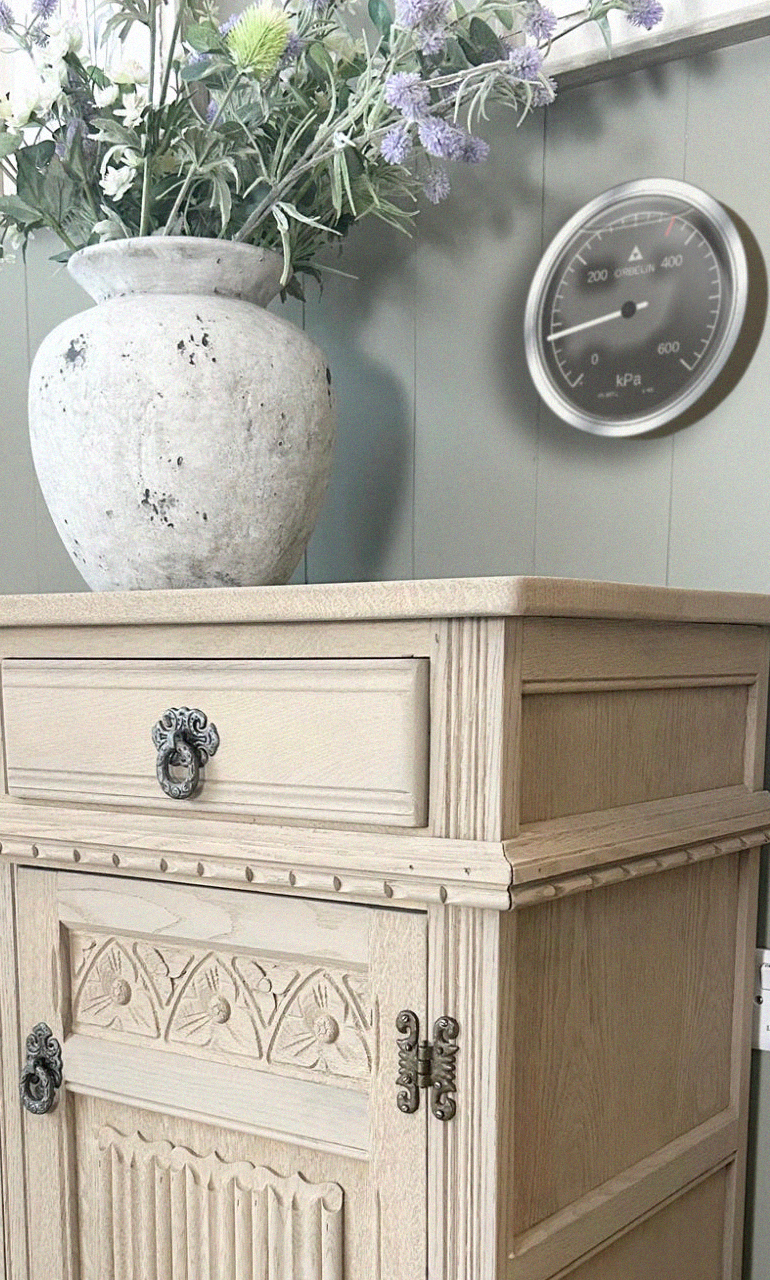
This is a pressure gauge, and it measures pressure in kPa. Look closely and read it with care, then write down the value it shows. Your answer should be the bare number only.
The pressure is 80
